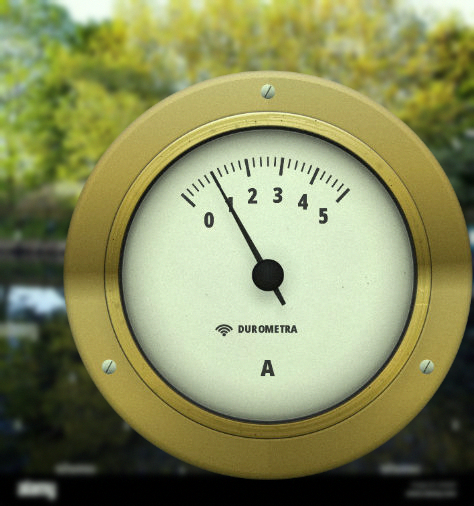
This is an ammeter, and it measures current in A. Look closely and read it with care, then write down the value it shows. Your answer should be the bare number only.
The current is 1
